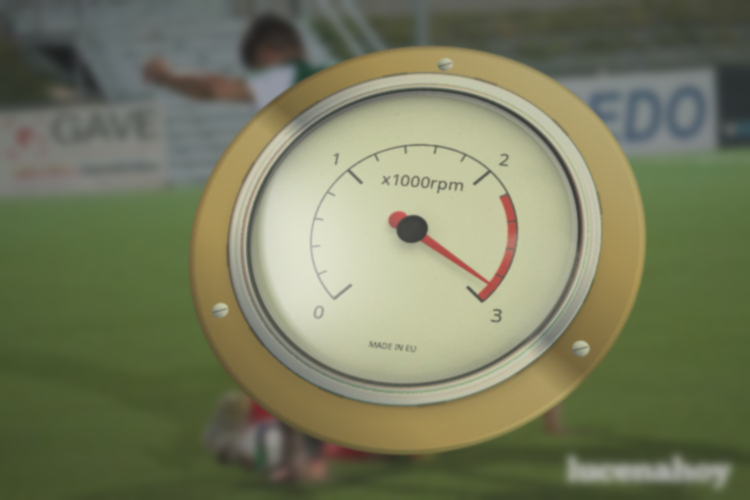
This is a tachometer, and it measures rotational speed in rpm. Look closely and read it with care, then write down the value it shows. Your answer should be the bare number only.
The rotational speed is 2900
